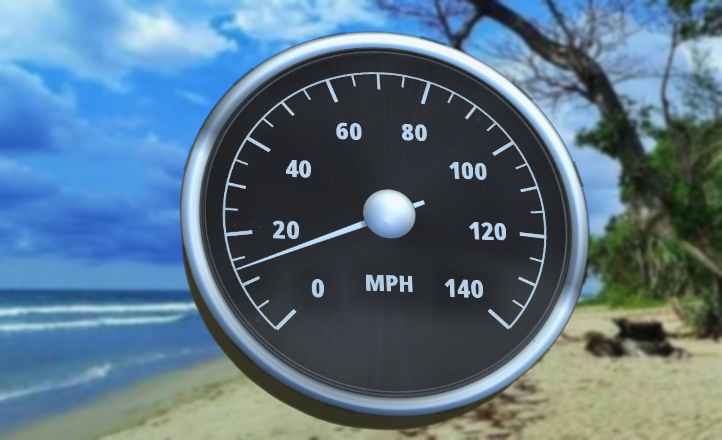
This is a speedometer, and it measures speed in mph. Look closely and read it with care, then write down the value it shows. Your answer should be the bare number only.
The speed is 12.5
